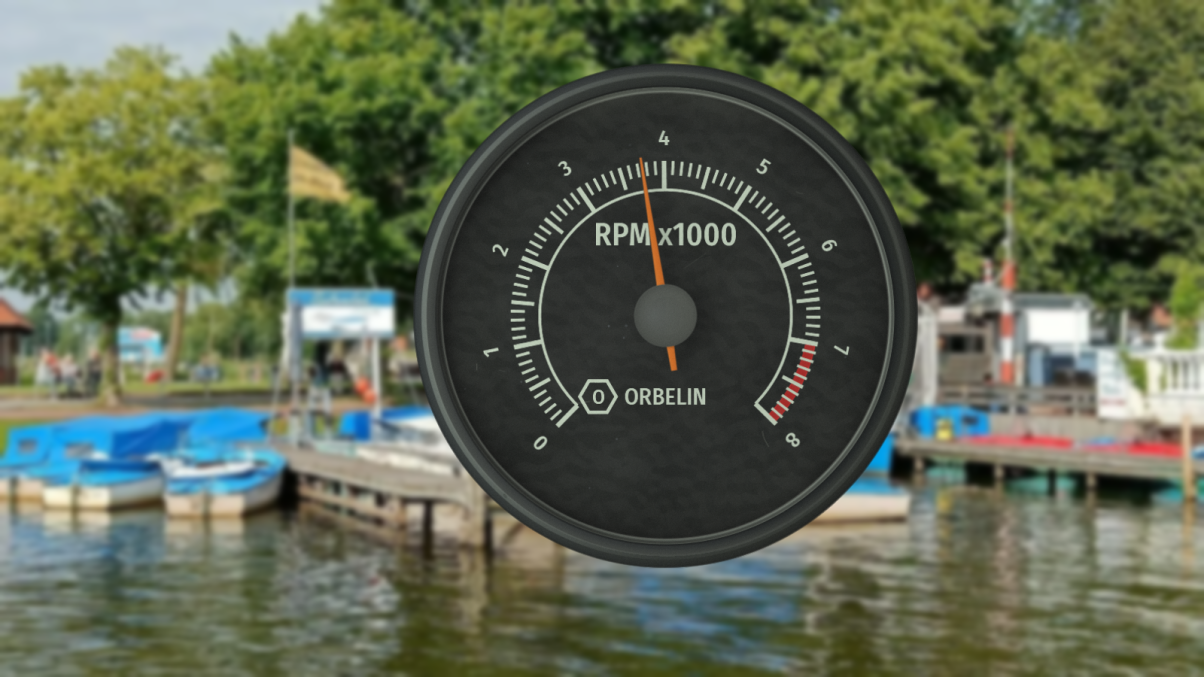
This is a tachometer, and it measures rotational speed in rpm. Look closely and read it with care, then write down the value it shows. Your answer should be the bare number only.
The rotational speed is 3750
